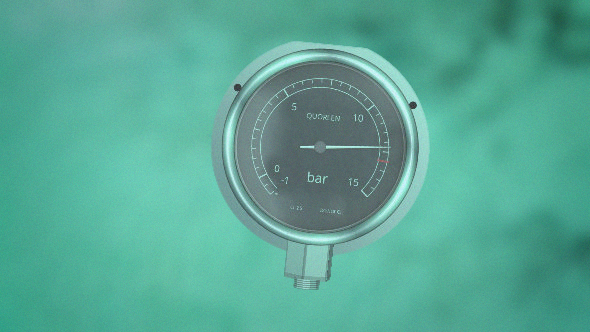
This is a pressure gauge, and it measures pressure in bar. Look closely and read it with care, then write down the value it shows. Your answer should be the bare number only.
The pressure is 12.25
